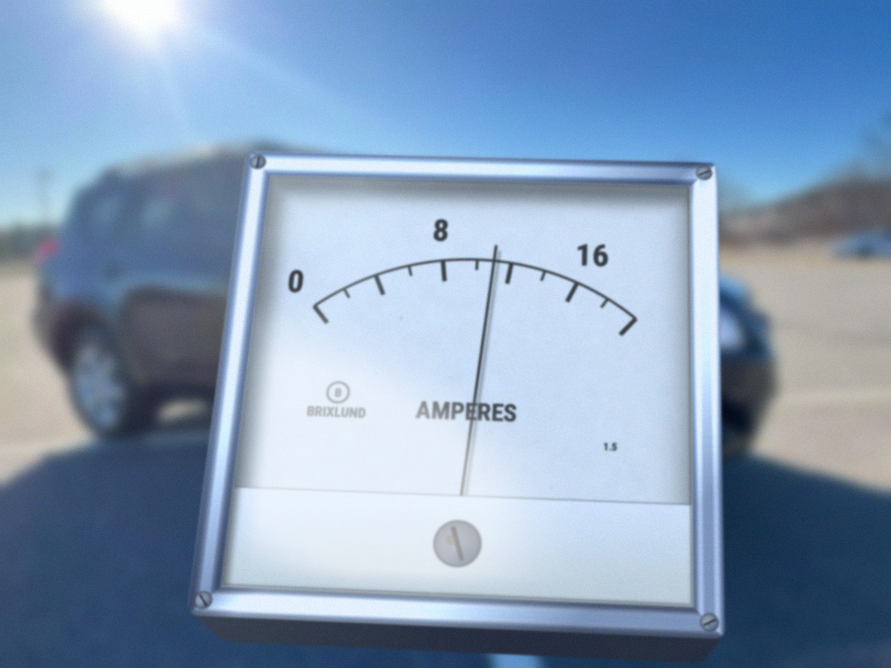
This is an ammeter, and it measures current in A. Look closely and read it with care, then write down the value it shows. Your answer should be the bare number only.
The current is 11
